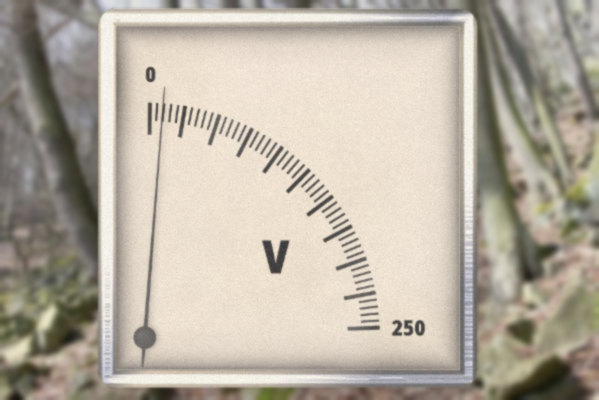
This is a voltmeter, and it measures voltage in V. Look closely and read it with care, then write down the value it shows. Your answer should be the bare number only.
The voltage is 10
